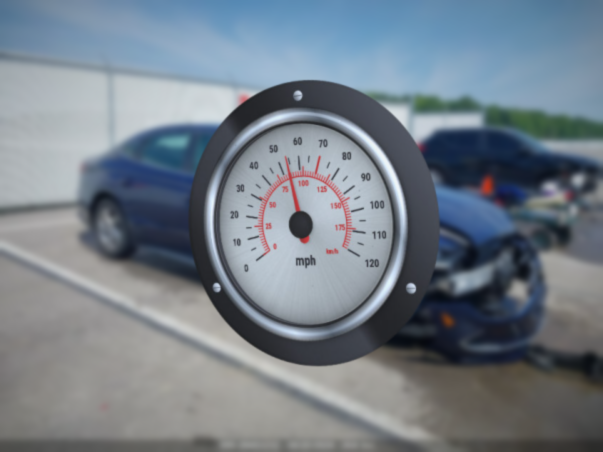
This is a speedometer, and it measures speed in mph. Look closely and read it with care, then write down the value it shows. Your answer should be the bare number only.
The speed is 55
